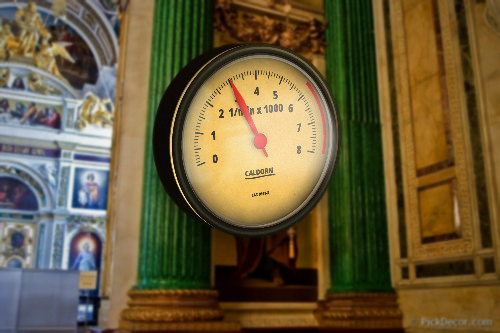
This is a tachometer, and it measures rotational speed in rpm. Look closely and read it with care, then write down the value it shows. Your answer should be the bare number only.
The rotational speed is 3000
